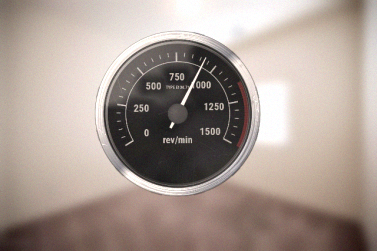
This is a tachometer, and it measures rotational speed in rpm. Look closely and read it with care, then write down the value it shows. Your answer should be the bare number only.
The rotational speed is 925
